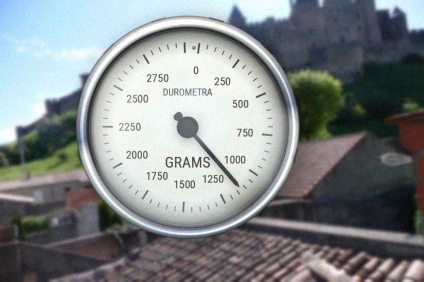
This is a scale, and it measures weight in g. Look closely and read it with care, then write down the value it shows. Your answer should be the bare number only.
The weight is 1125
